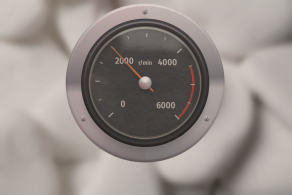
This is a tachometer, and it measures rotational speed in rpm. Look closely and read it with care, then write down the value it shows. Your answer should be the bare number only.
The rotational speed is 2000
